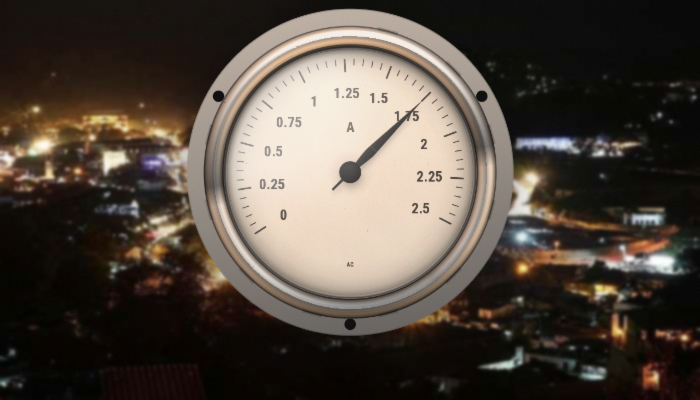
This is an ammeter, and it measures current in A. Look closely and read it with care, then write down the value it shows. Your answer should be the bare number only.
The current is 1.75
